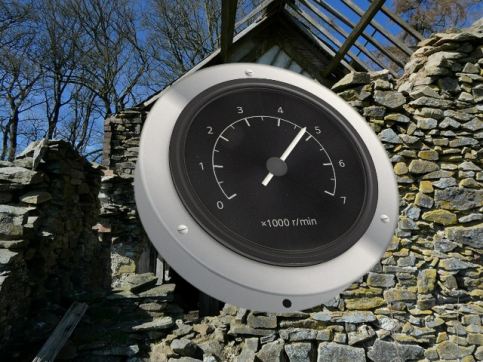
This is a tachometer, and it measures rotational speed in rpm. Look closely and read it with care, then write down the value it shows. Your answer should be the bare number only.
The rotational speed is 4750
